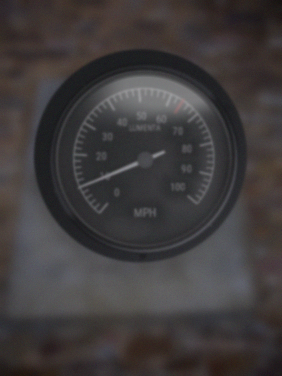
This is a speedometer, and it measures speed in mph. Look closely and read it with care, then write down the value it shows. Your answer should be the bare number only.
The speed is 10
